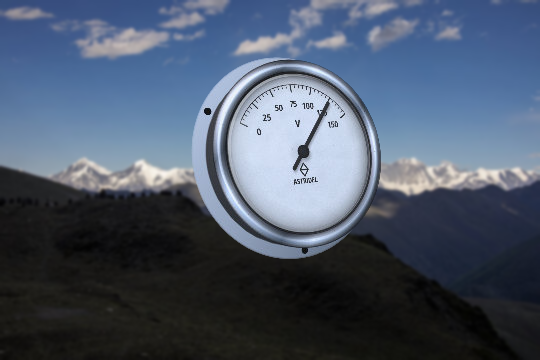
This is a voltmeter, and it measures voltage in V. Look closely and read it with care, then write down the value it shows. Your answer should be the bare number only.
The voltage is 125
